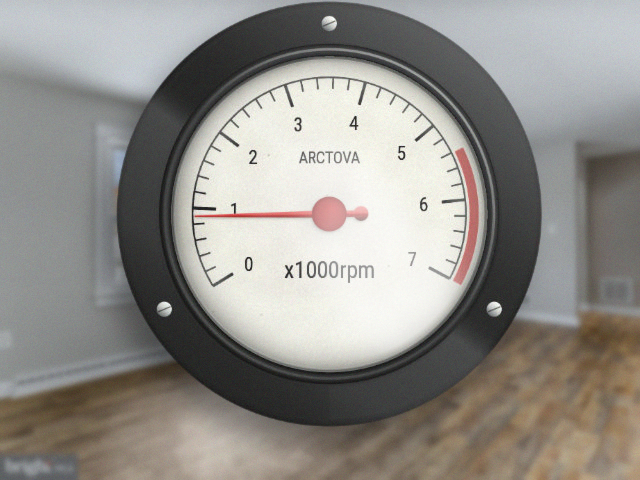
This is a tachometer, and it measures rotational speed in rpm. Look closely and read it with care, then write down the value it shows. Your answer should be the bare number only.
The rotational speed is 900
